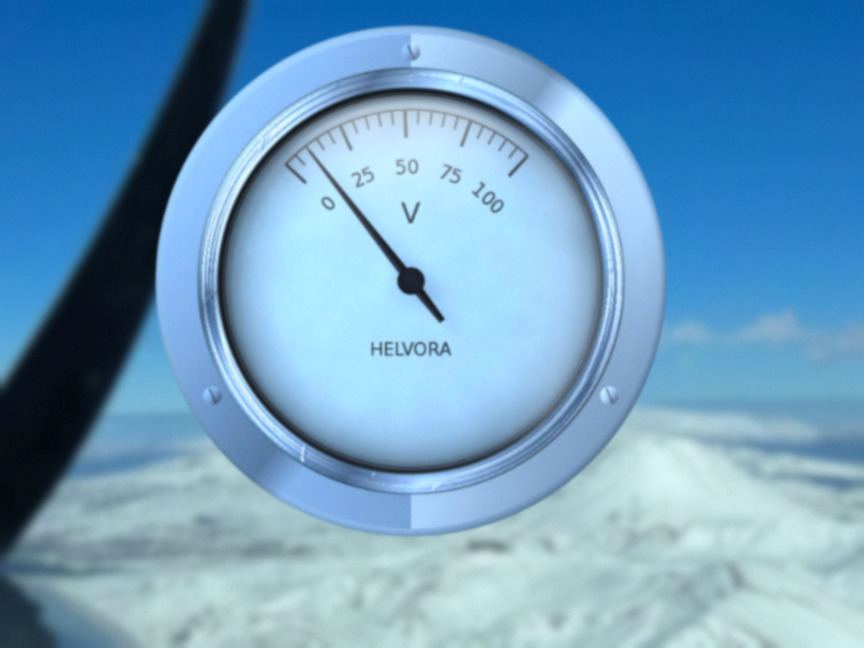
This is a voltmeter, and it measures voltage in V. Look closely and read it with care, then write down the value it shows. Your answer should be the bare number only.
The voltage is 10
